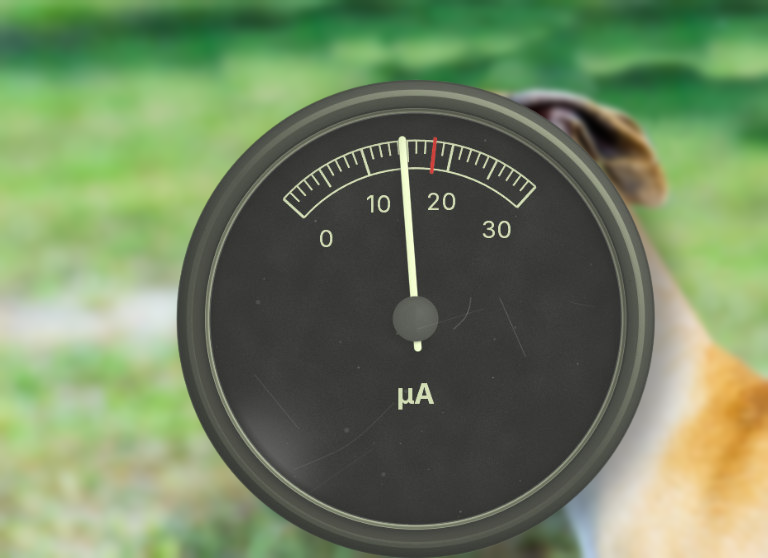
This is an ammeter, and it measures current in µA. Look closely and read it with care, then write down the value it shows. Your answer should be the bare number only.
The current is 14.5
